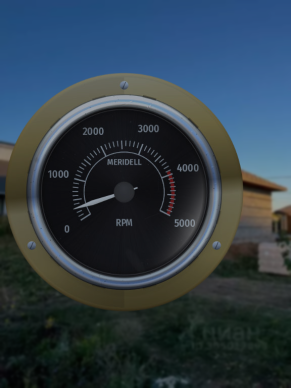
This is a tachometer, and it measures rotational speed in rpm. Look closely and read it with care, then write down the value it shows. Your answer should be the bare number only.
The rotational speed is 300
